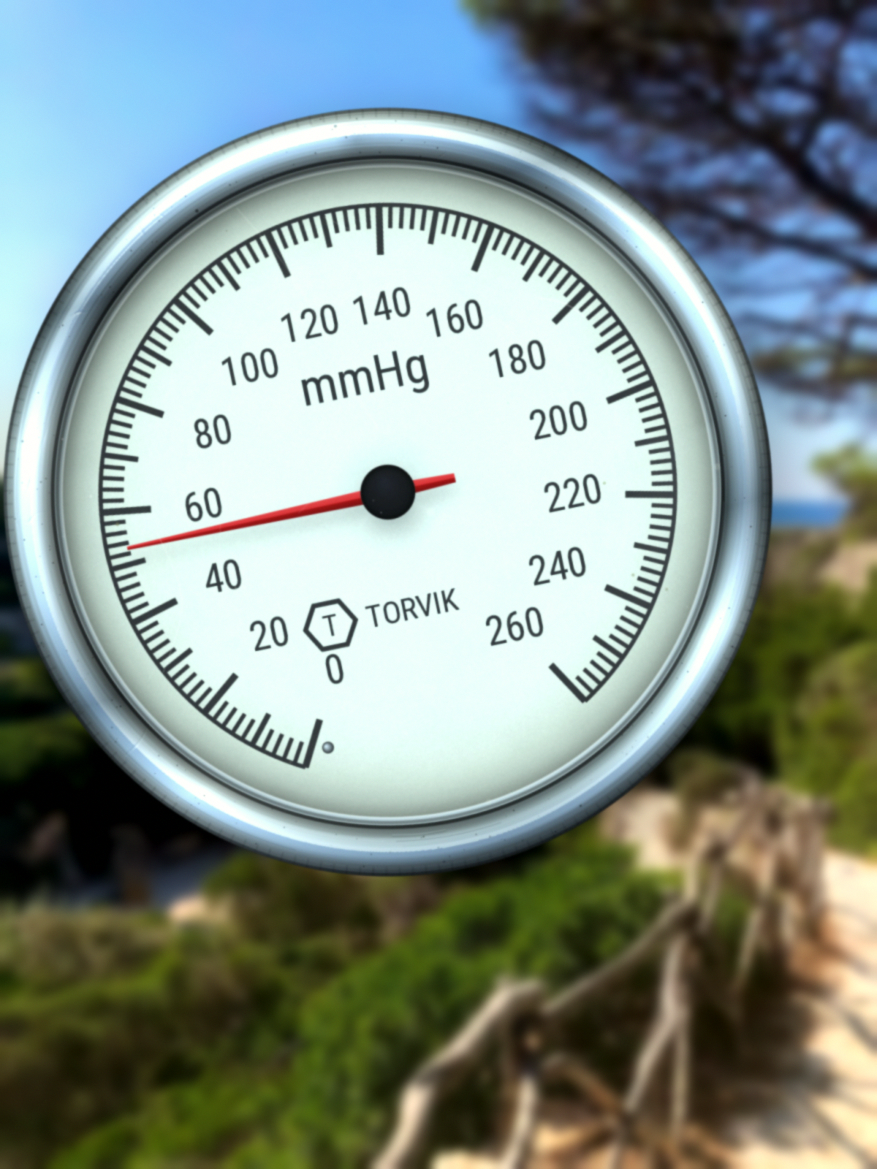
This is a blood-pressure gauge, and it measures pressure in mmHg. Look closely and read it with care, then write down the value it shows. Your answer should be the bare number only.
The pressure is 53
